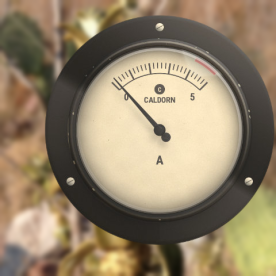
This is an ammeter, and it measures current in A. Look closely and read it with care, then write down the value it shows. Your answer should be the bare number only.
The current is 0.2
